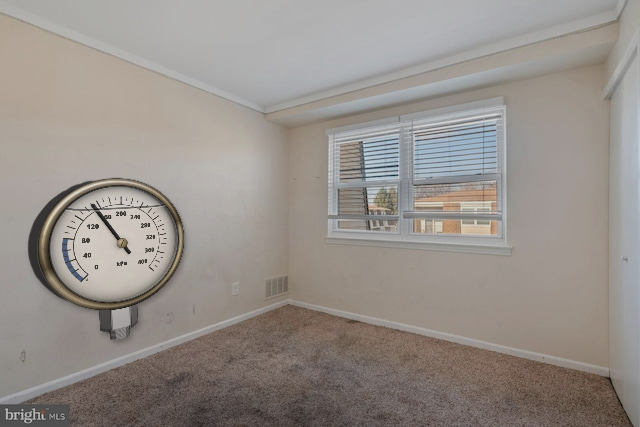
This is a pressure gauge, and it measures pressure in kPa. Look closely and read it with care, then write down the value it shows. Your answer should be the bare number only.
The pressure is 150
